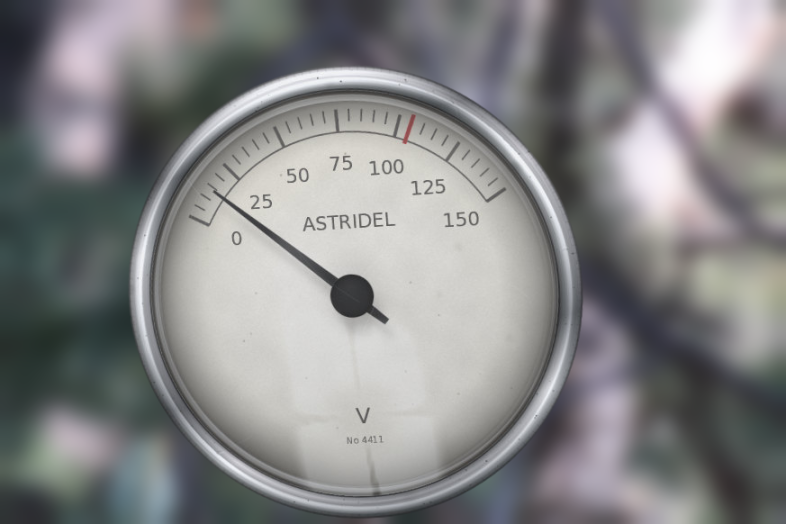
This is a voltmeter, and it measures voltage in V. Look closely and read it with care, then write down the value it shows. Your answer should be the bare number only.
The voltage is 15
